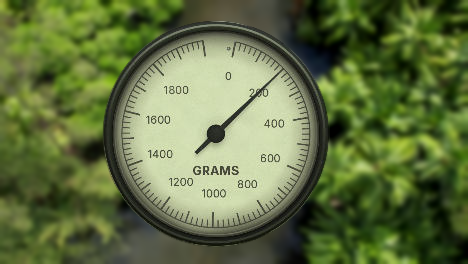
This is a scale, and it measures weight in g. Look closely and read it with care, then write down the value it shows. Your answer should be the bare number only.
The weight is 200
